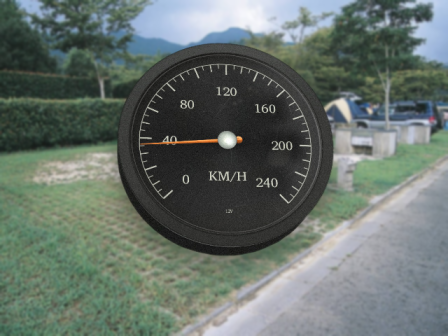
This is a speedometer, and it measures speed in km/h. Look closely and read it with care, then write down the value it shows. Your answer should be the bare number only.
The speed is 35
